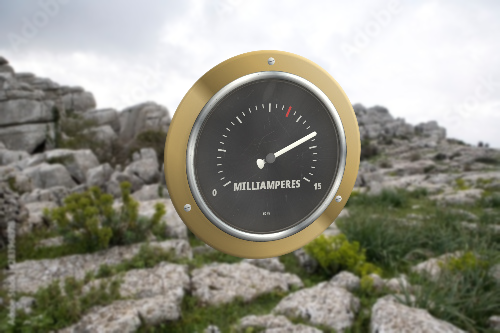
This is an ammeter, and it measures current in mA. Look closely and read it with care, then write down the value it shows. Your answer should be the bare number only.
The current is 11.5
